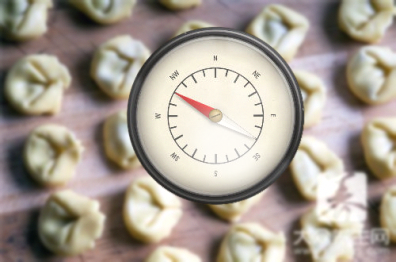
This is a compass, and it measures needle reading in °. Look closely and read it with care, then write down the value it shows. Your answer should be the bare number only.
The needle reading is 300
